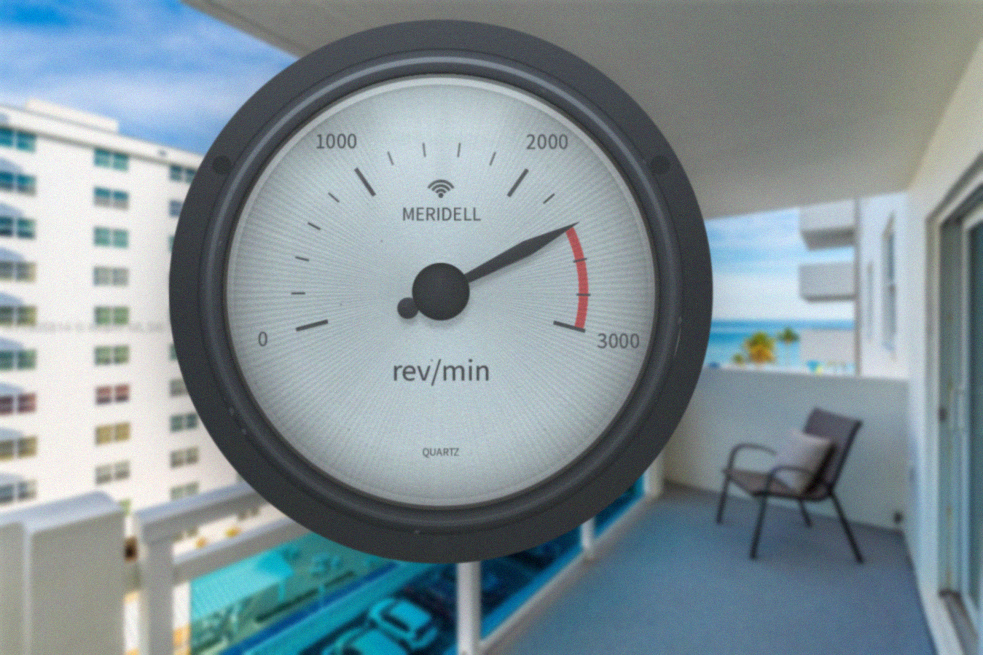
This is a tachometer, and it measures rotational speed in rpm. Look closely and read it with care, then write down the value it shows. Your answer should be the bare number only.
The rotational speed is 2400
